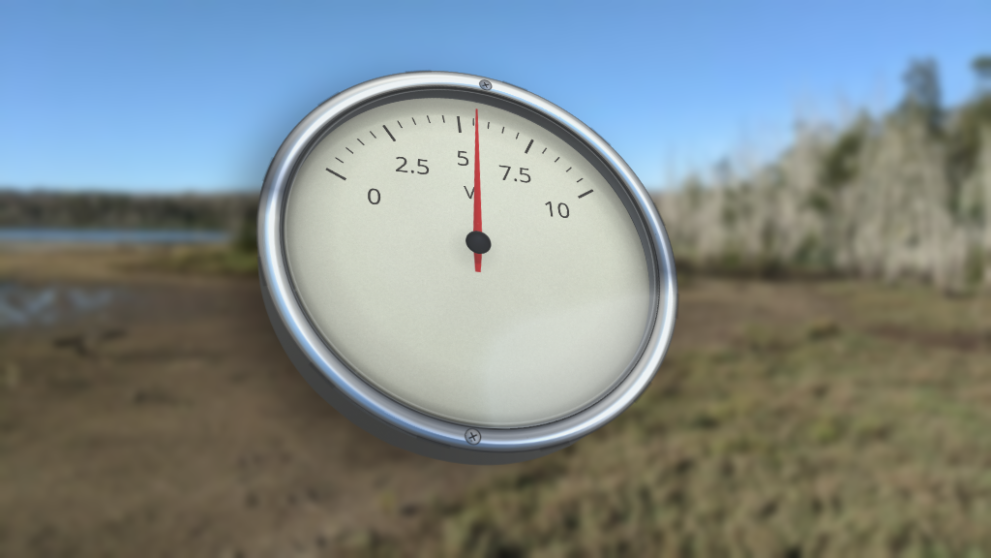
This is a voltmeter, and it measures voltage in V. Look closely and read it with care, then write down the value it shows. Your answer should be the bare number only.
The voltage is 5.5
